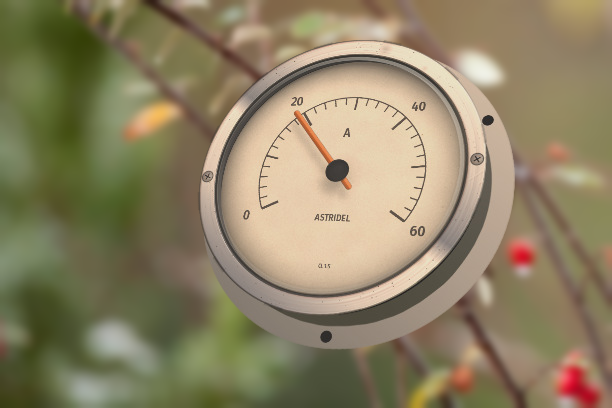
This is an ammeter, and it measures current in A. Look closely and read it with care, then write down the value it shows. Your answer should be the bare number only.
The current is 19
